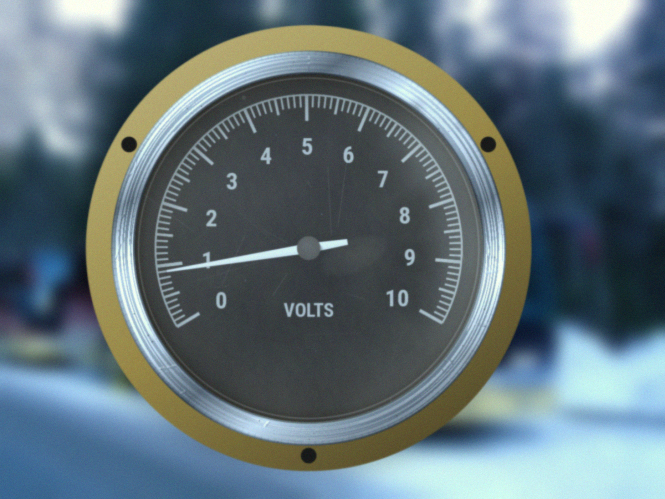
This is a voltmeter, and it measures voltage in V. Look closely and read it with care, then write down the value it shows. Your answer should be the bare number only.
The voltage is 0.9
